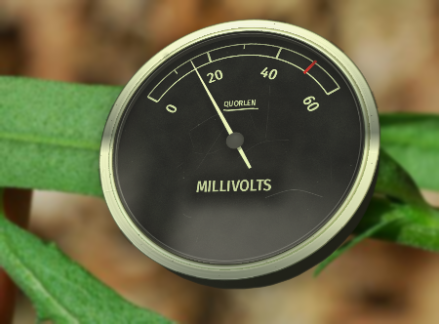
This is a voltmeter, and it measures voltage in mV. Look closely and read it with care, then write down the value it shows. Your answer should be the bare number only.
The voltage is 15
